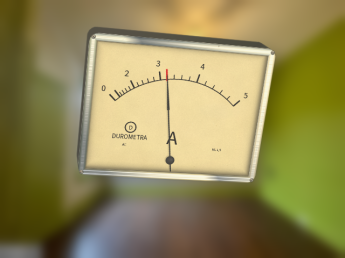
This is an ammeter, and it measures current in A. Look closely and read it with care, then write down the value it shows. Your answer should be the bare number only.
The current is 3.2
